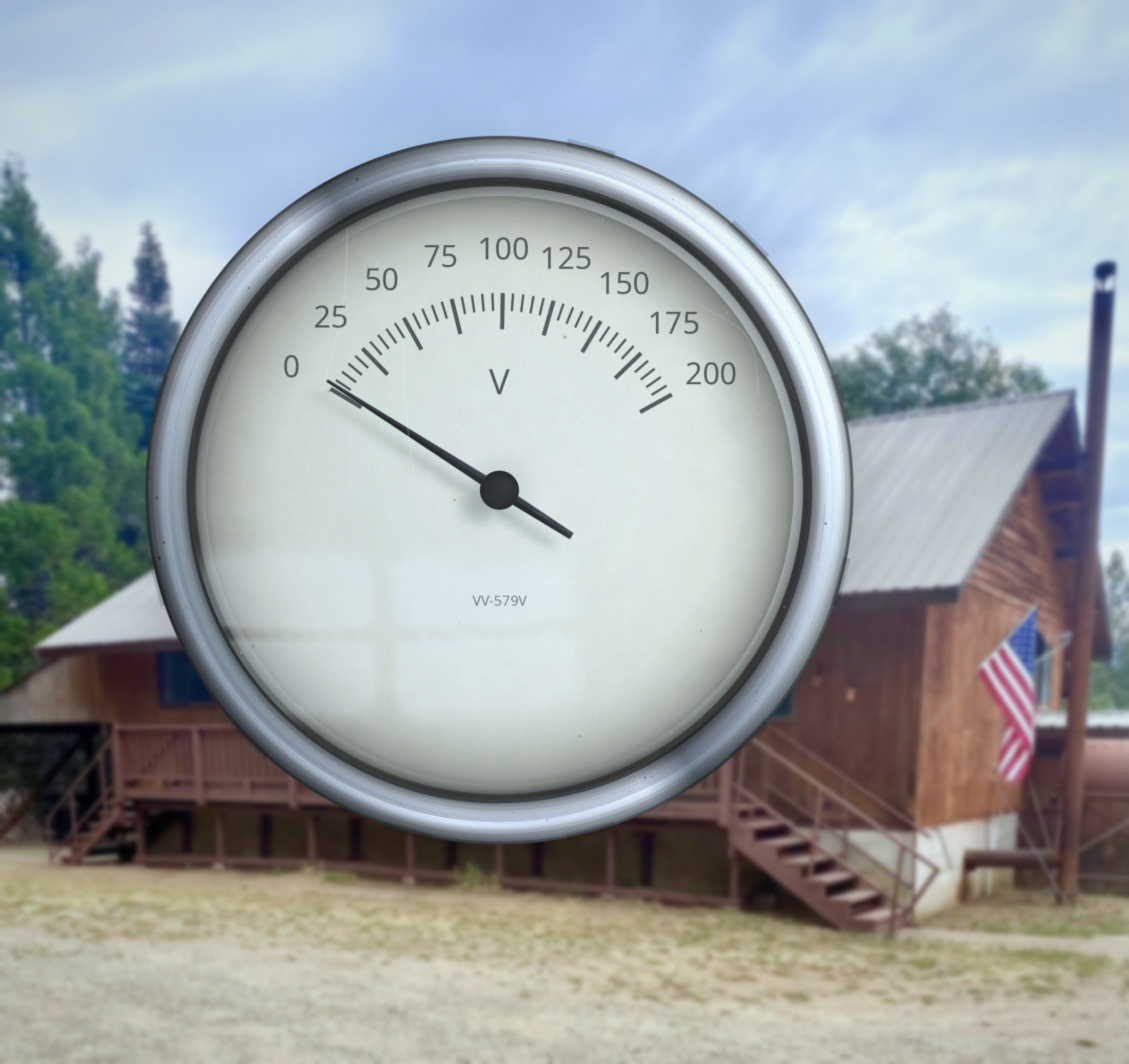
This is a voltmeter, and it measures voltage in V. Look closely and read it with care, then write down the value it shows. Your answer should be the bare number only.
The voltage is 2.5
